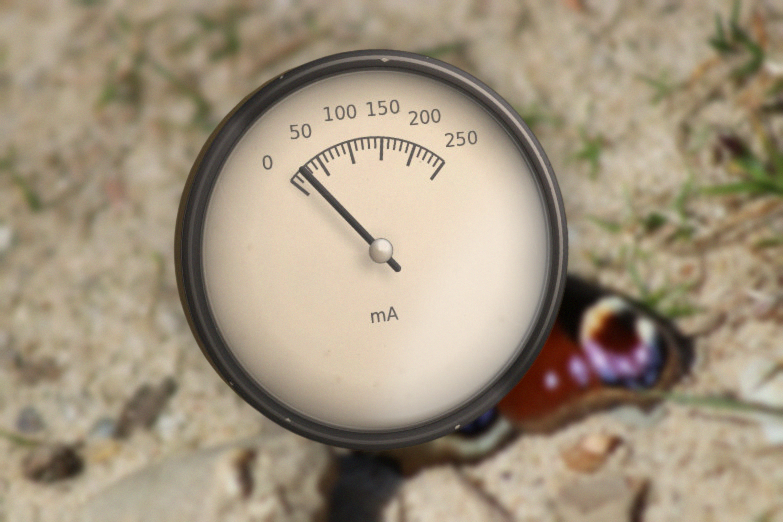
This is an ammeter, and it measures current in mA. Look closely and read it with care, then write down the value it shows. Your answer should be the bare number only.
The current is 20
